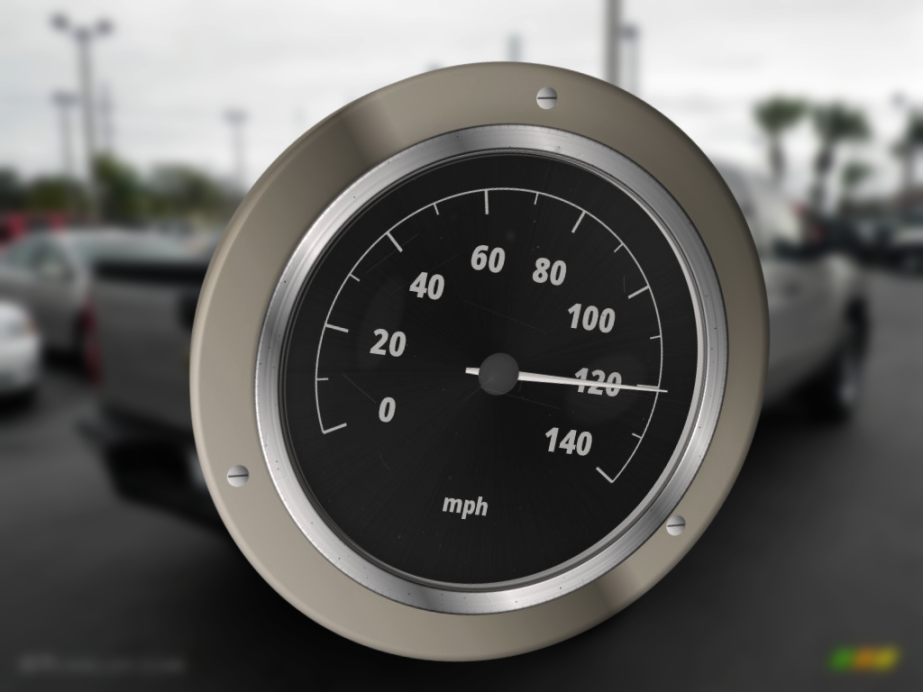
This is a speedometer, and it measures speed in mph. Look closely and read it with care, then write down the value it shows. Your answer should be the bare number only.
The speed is 120
